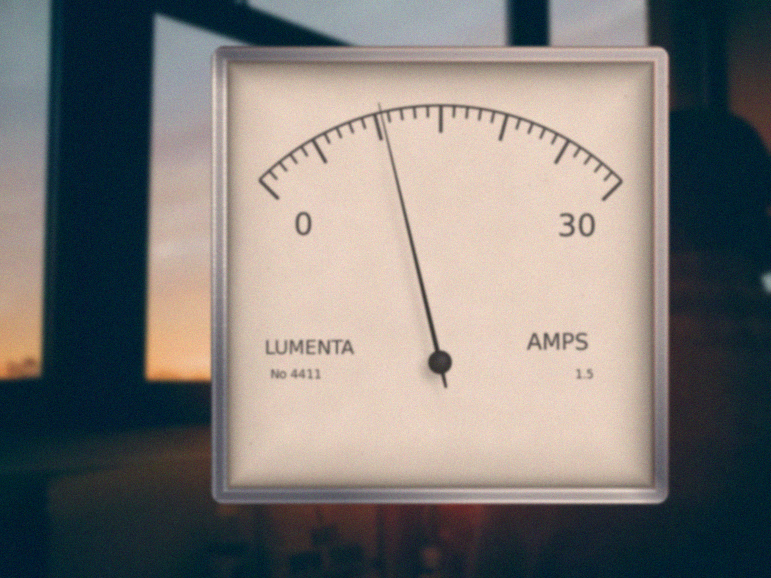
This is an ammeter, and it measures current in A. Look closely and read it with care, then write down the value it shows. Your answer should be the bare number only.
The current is 10.5
